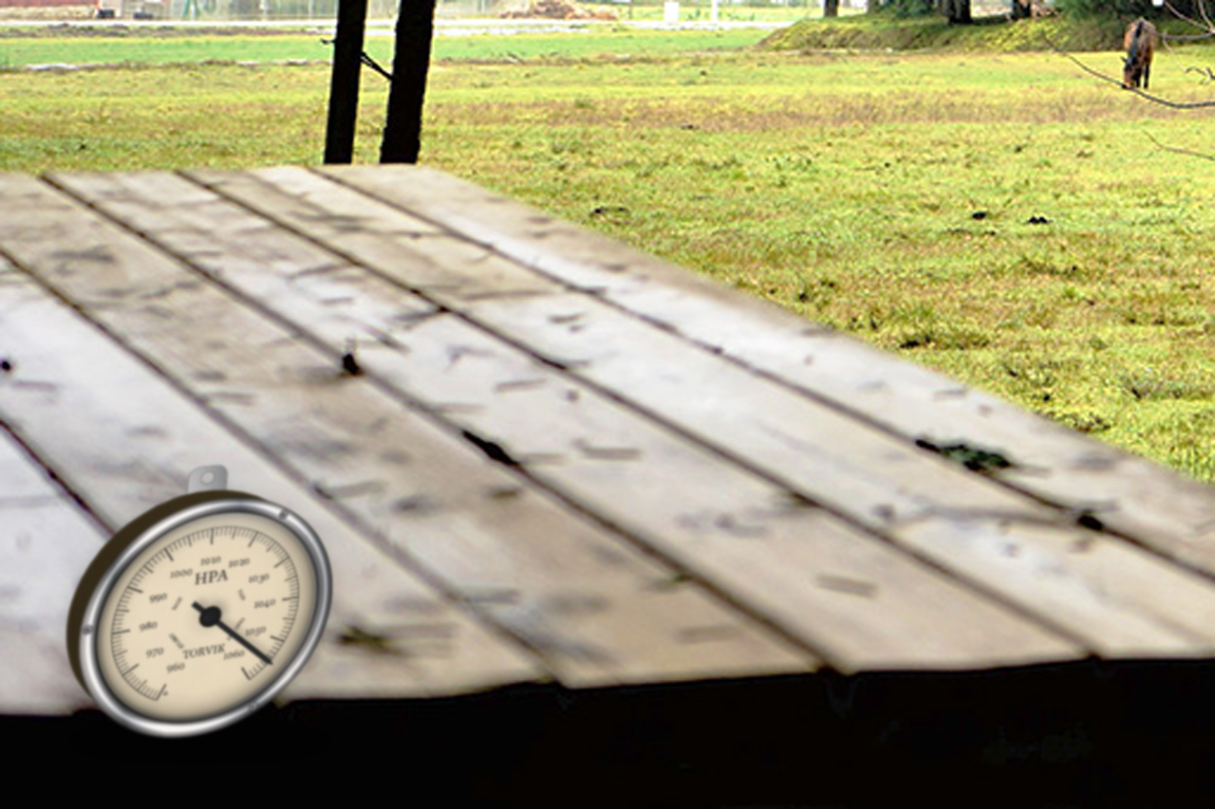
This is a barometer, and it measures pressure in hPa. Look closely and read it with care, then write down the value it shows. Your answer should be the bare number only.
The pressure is 1055
